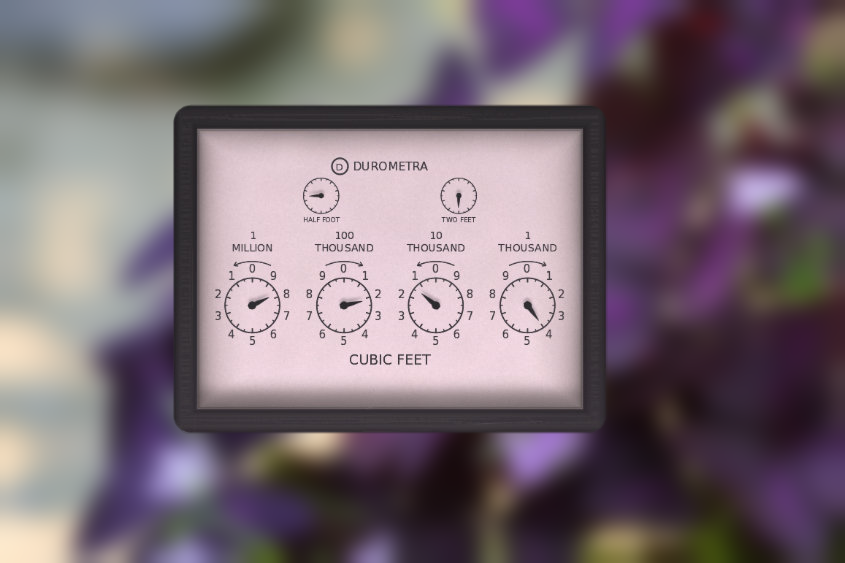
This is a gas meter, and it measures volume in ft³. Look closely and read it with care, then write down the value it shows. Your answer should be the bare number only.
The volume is 821400
